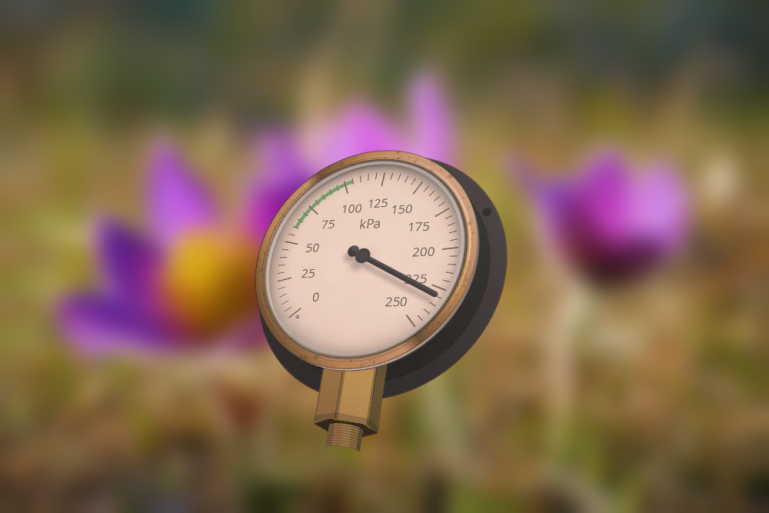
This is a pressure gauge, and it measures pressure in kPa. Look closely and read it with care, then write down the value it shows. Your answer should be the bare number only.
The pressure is 230
